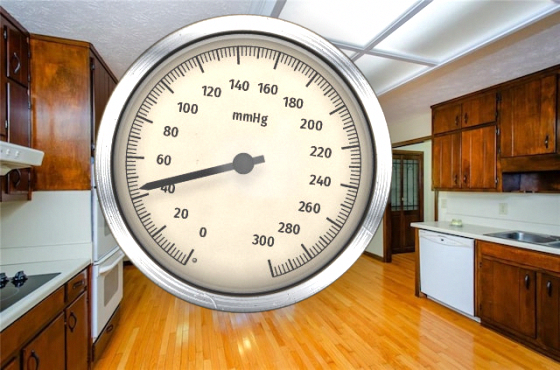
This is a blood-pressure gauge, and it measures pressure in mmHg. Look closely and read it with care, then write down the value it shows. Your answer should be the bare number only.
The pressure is 44
